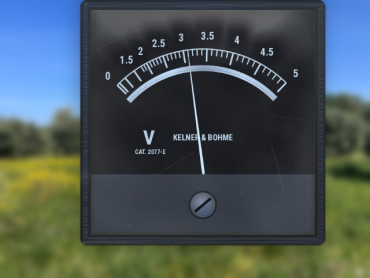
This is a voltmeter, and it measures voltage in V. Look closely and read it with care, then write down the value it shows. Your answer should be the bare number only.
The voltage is 3.1
